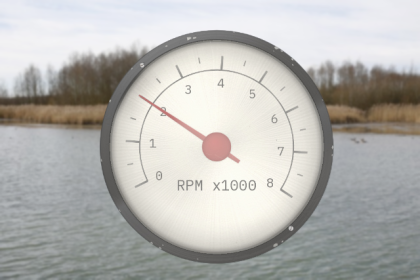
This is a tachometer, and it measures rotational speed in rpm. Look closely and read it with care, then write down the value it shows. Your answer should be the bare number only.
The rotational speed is 2000
